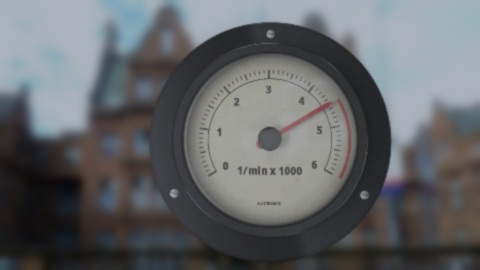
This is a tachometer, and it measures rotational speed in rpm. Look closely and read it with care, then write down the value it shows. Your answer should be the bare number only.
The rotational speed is 4500
